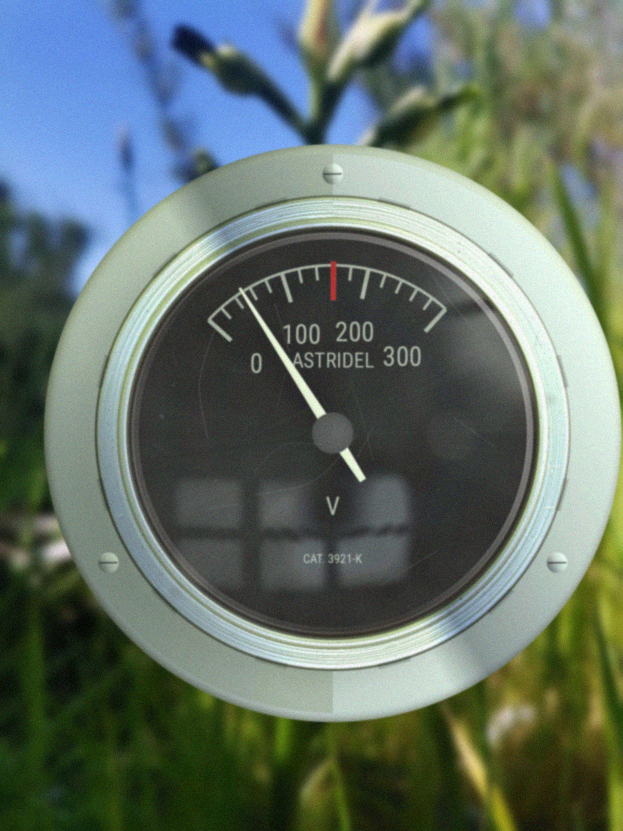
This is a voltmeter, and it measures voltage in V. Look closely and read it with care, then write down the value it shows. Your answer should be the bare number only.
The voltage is 50
